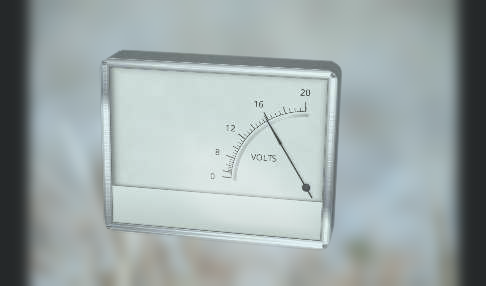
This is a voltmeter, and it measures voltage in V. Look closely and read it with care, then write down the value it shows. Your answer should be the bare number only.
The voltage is 16
